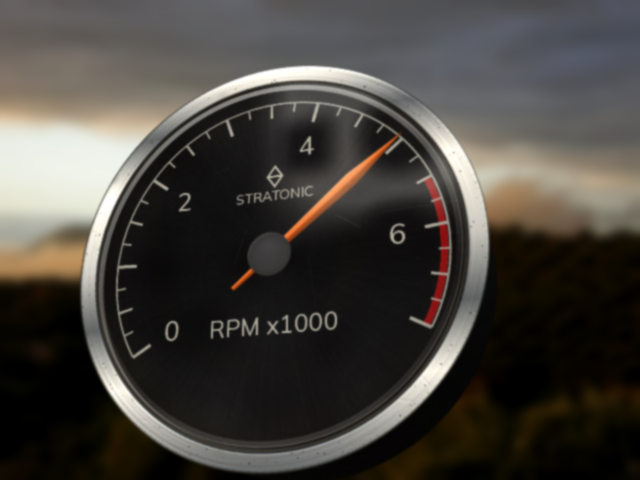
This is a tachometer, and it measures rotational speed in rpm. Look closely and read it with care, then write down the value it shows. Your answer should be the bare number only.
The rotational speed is 5000
